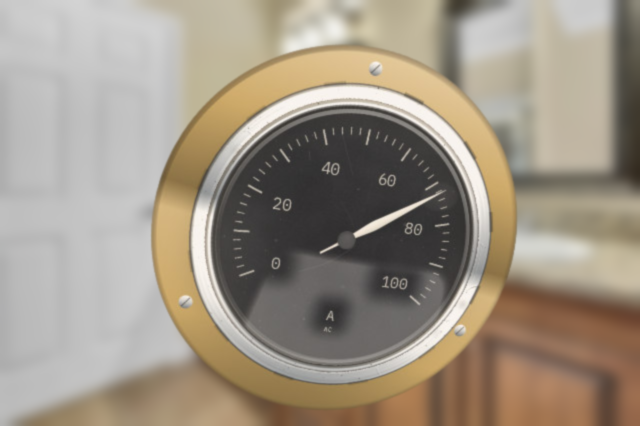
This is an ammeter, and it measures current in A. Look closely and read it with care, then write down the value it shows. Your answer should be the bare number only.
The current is 72
